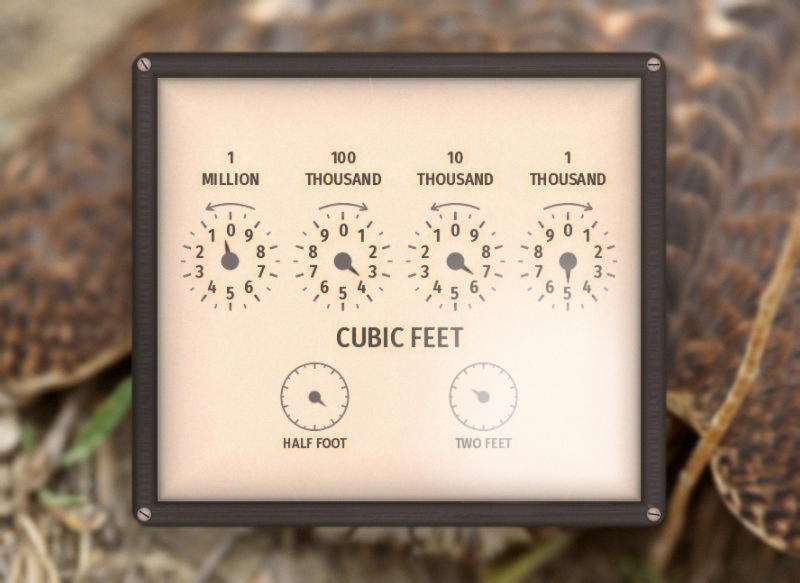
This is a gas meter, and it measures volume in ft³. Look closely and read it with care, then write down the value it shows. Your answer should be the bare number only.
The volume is 36500
